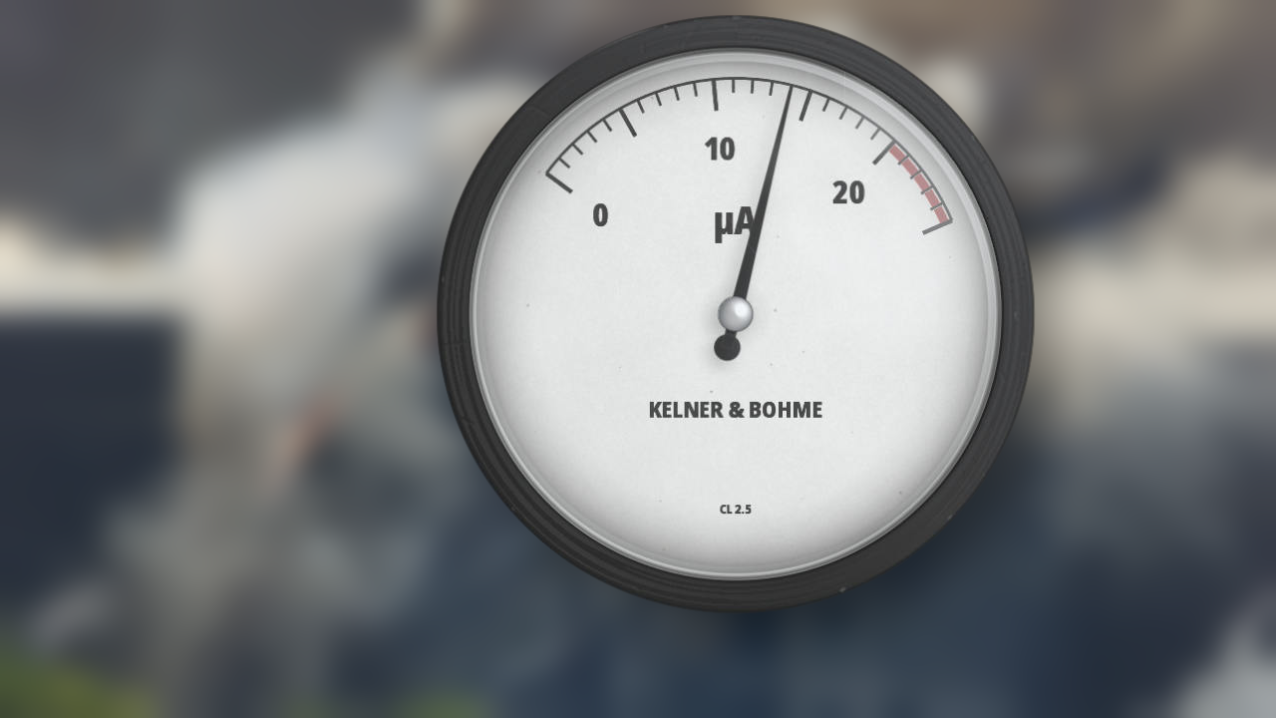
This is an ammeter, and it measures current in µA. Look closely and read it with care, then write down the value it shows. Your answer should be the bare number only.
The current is 14
